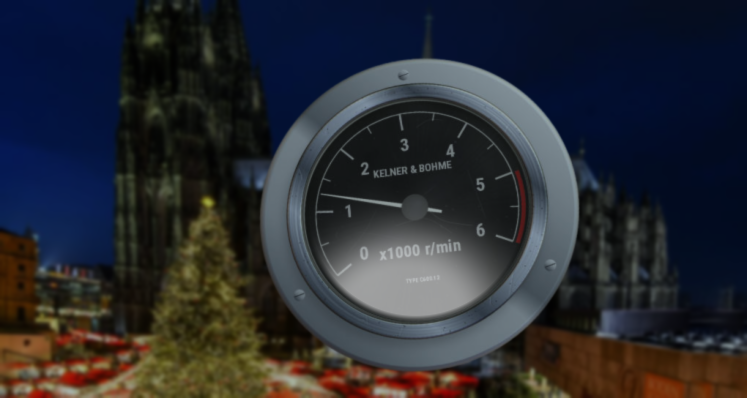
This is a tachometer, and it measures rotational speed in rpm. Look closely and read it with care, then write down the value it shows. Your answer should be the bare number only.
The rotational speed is 1250
